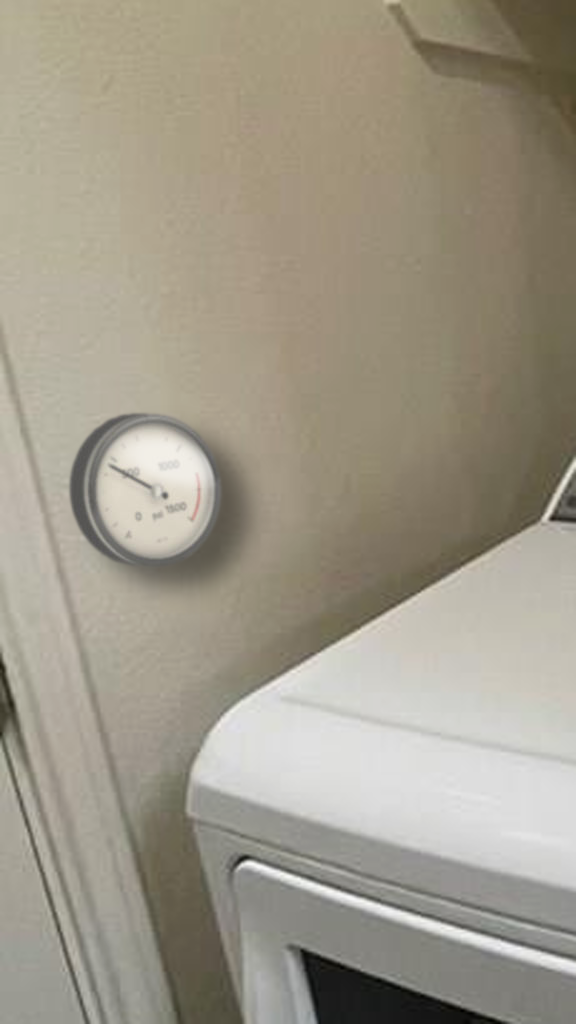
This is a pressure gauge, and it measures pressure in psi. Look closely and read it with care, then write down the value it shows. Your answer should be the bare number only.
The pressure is 450
